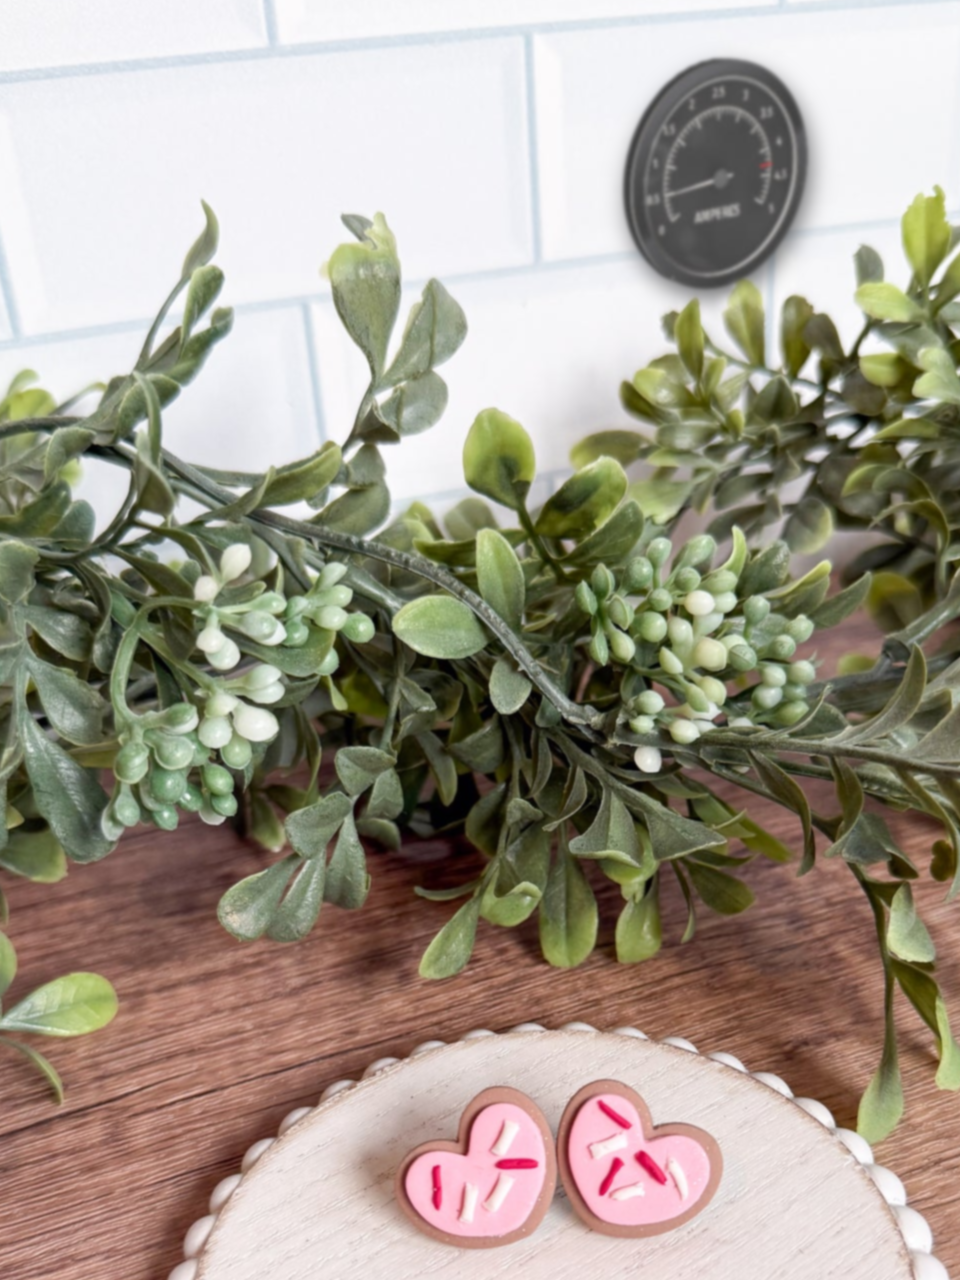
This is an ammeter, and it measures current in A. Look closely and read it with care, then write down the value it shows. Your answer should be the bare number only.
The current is 0.5
